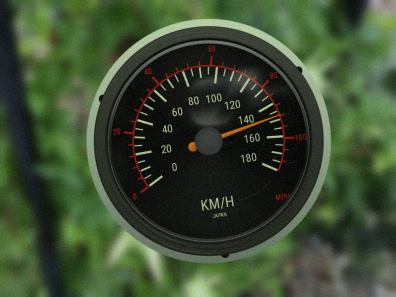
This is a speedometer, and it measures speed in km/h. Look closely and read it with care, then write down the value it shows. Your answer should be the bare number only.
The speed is 147.5
